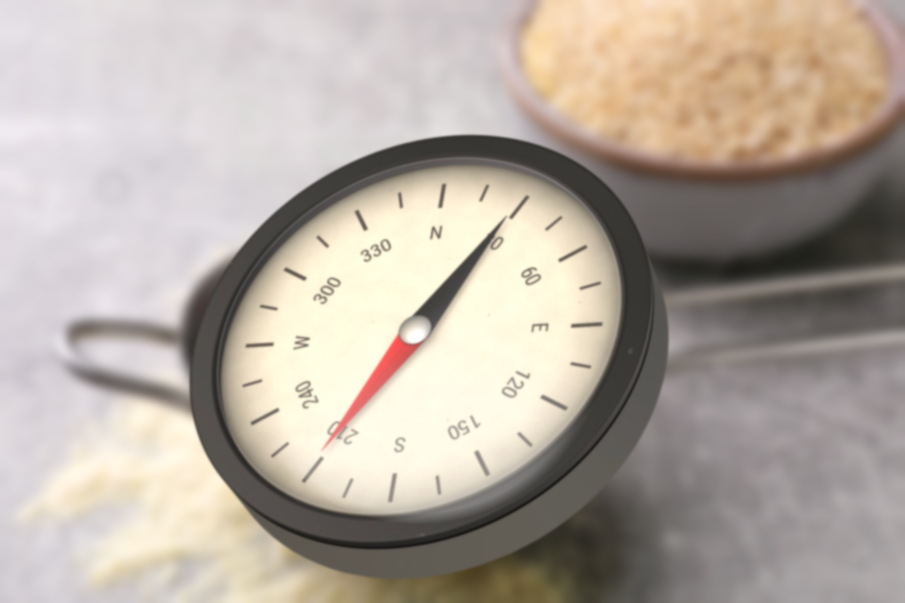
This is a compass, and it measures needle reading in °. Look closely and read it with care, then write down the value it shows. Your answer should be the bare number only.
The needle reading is 210
